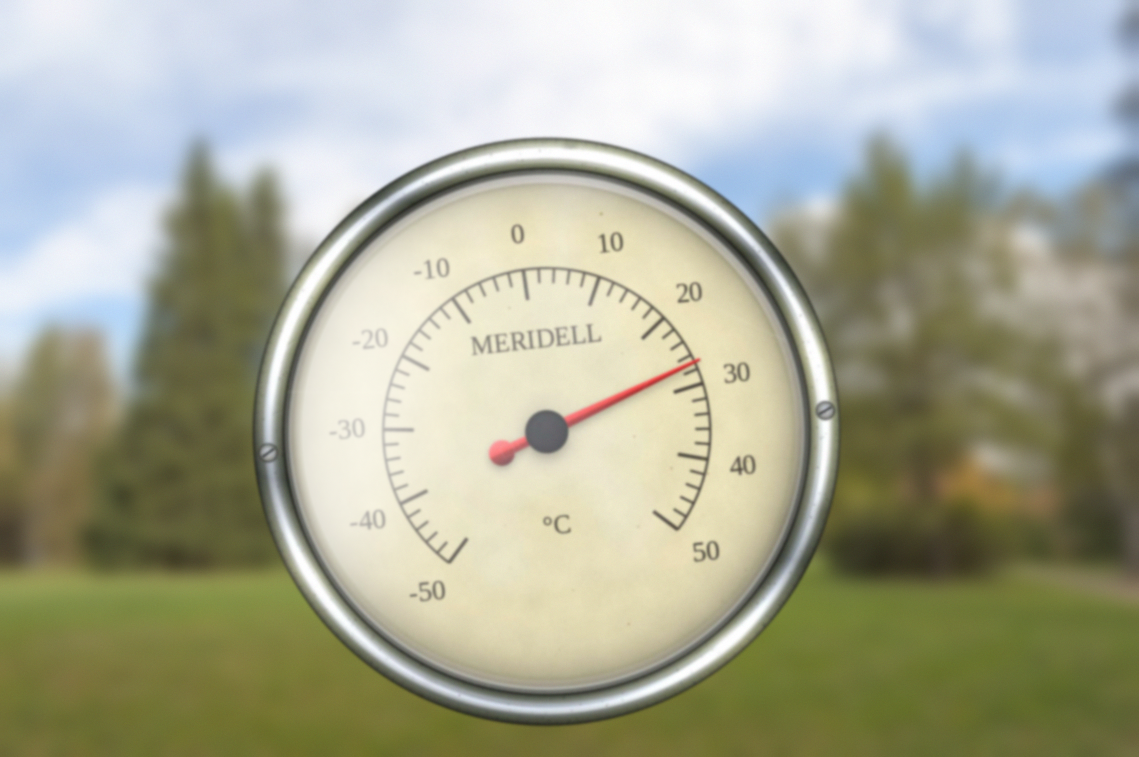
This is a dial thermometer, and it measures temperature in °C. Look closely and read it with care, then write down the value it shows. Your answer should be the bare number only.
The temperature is 27
